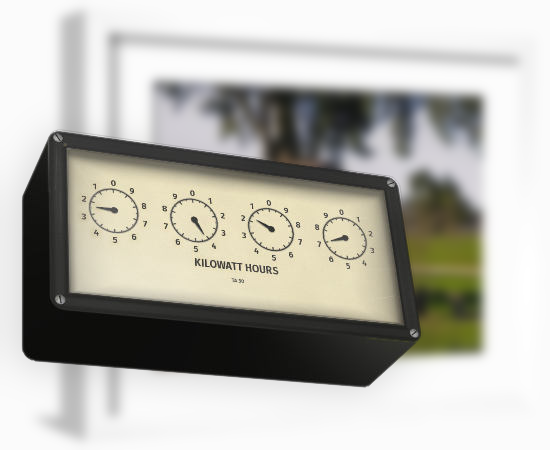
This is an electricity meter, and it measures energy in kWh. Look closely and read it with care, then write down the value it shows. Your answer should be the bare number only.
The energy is 2417
